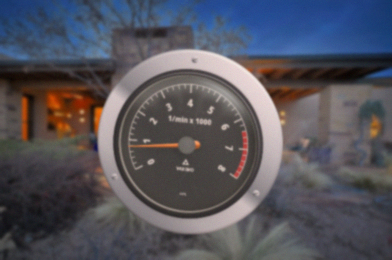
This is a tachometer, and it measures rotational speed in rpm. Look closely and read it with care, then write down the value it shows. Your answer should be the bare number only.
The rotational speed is 800
